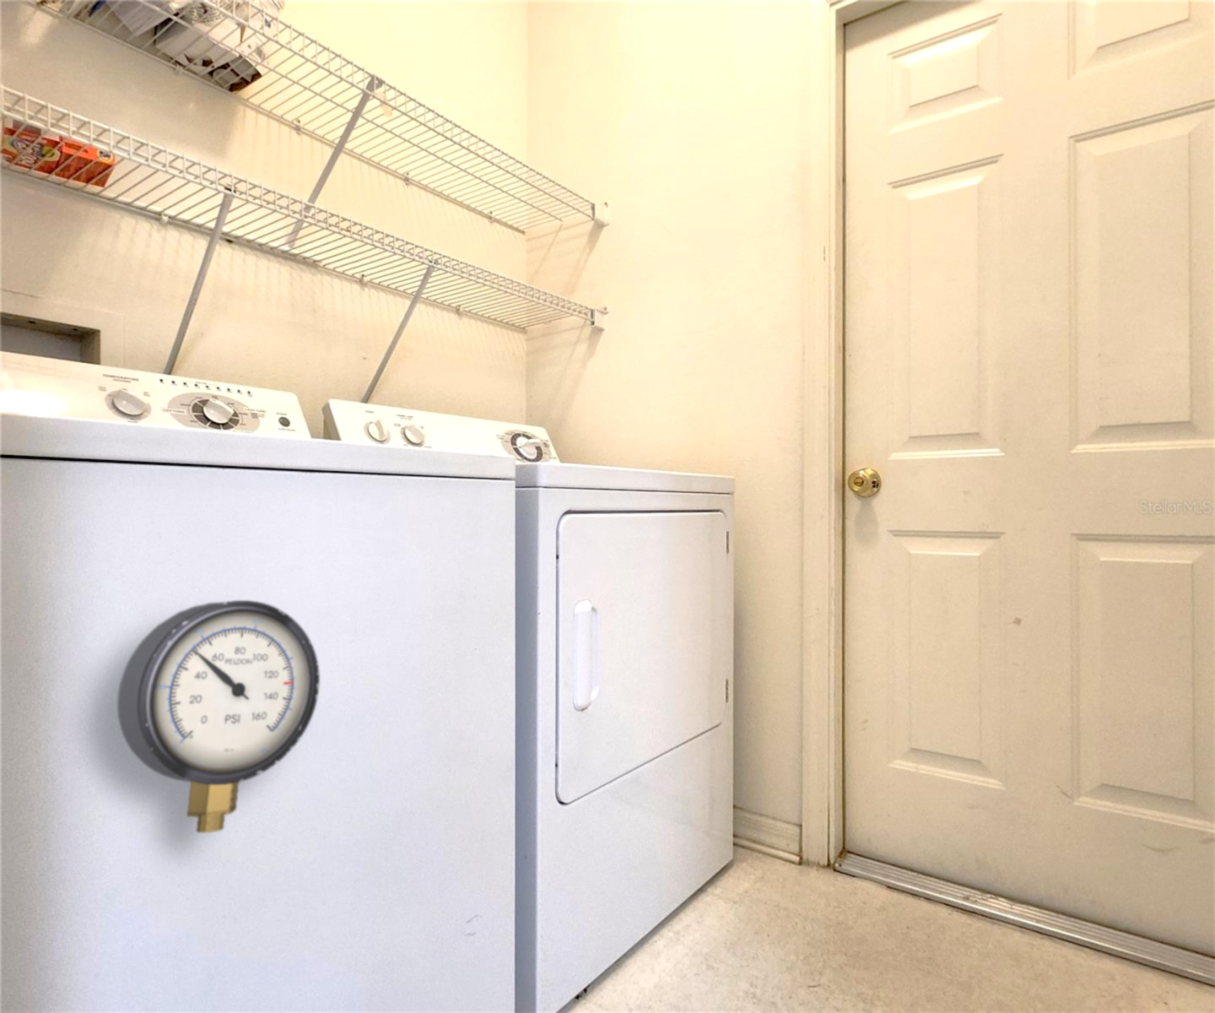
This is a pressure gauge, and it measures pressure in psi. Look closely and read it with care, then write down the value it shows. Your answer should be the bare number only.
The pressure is 50
